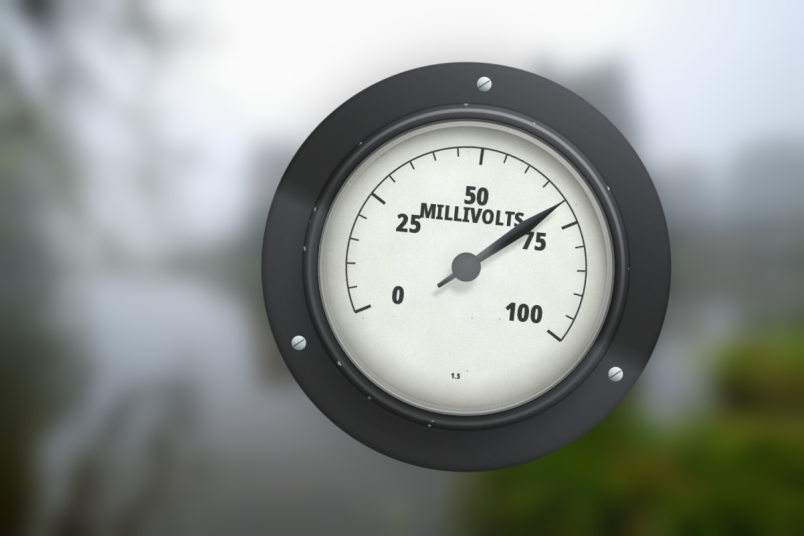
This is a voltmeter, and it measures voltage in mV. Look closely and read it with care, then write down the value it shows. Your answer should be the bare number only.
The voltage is 70
